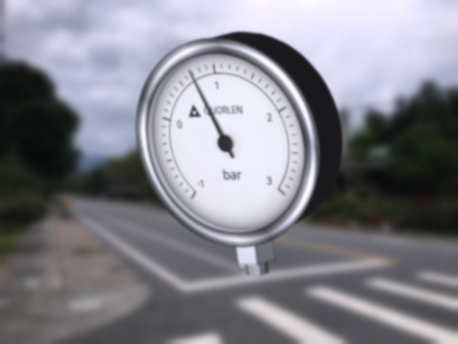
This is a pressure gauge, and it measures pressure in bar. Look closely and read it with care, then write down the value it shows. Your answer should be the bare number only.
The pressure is 0.7
